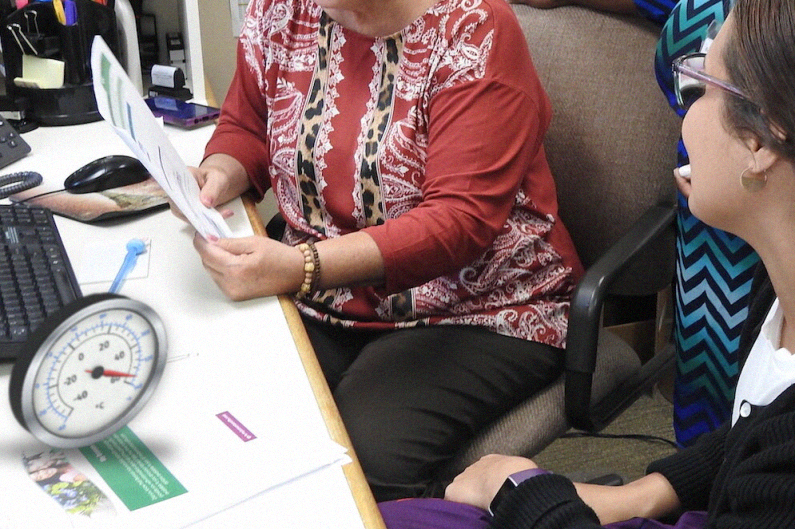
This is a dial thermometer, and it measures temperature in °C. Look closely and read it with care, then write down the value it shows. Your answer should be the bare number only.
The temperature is 56
